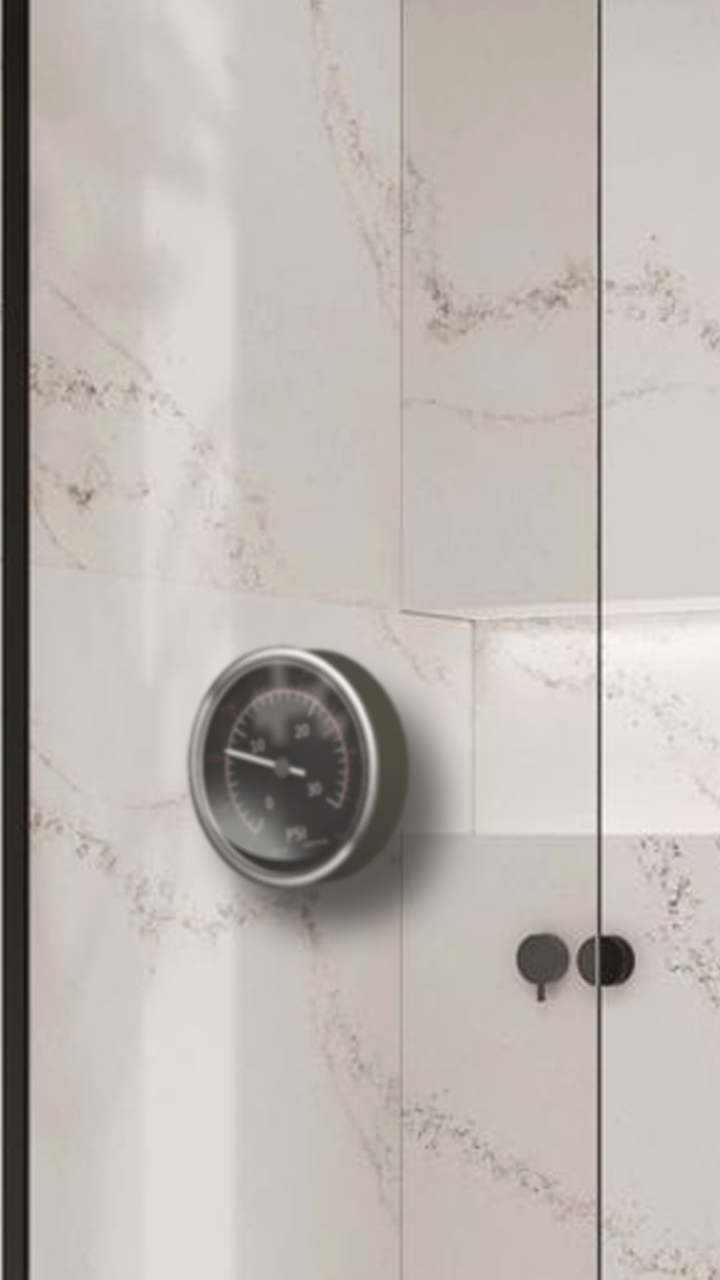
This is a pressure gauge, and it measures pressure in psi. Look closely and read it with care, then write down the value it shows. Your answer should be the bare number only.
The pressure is 8
